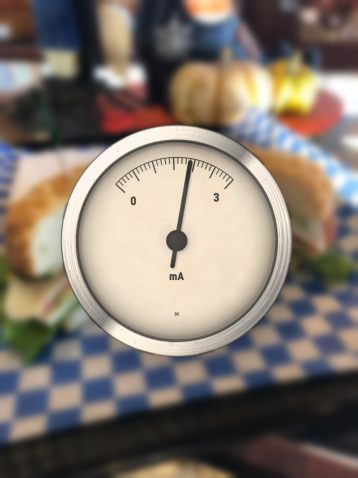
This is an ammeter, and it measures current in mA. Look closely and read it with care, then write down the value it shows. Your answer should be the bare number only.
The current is 1.9
